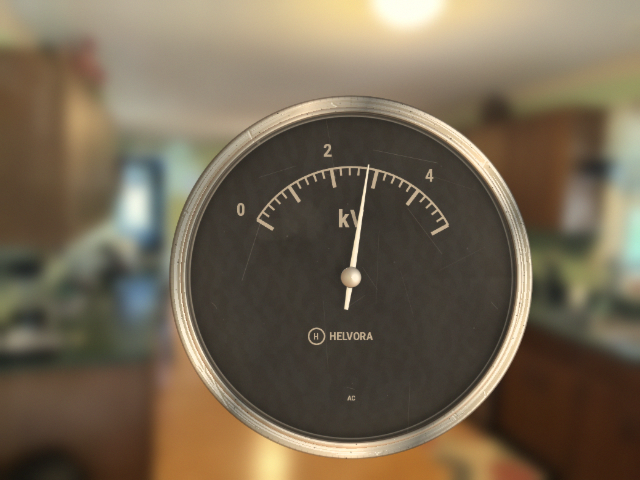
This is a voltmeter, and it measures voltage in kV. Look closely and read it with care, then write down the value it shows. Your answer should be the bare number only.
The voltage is 2.8
